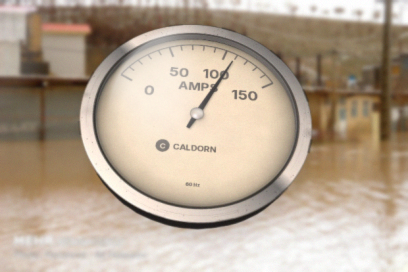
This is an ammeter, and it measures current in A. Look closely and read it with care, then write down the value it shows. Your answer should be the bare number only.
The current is 110
